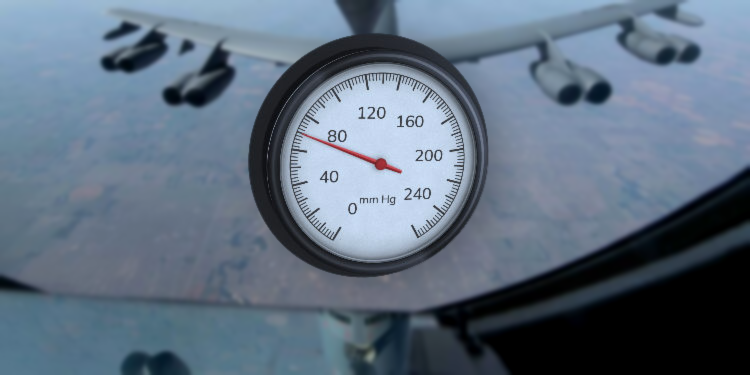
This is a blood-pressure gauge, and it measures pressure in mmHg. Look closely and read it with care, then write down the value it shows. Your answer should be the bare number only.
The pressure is 70
